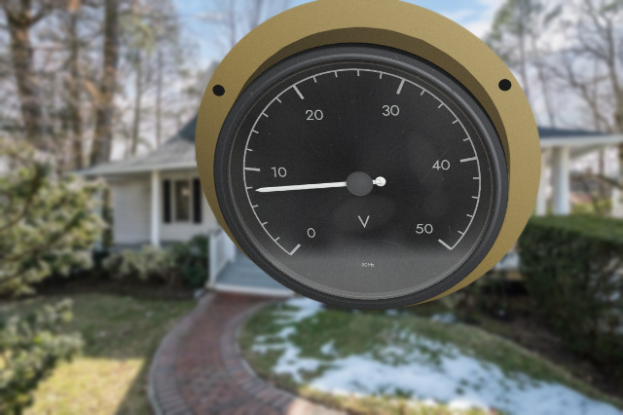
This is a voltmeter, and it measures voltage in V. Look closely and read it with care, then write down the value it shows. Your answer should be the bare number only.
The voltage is 8
